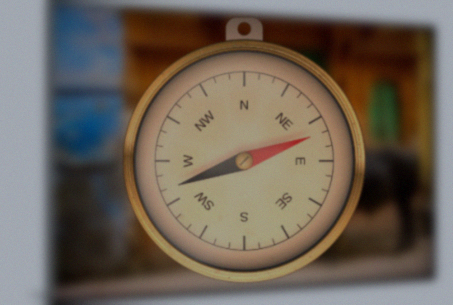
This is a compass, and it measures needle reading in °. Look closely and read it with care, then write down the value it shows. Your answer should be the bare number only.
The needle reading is 70
